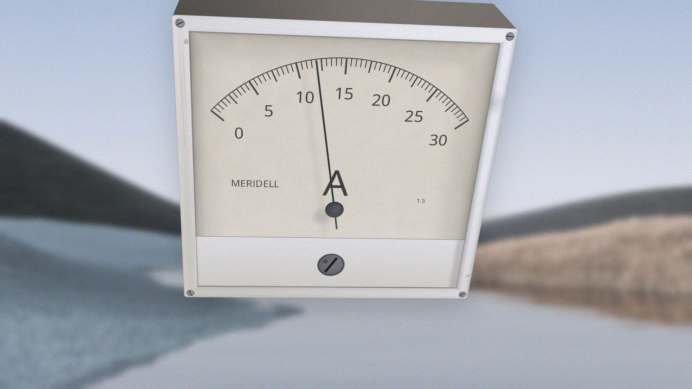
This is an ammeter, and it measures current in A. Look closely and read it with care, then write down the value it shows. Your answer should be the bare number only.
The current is 12
